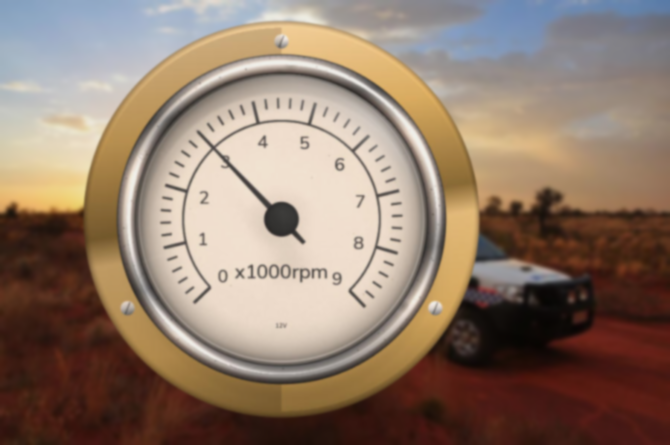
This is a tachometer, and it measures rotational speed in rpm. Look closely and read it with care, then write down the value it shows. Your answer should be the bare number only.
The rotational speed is 3000
